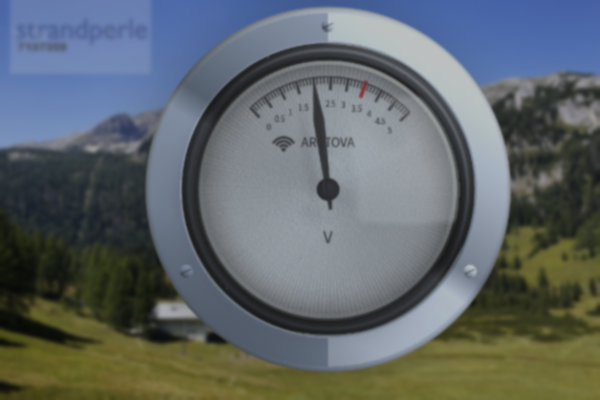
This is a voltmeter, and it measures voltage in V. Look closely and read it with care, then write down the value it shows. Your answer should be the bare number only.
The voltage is 2
